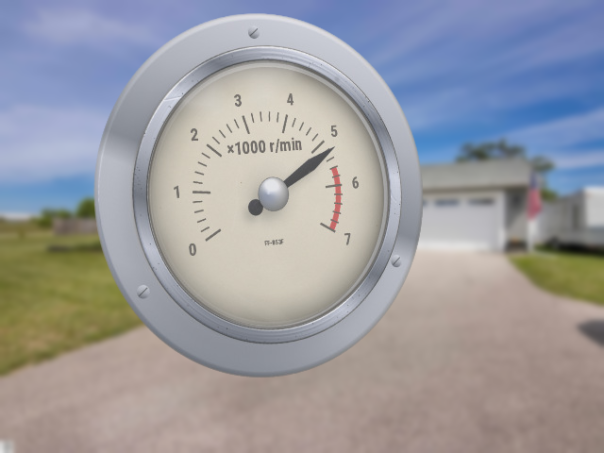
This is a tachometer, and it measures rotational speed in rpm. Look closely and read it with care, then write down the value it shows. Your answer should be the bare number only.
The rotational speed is 5200
